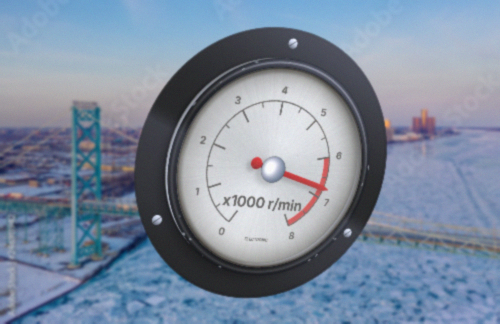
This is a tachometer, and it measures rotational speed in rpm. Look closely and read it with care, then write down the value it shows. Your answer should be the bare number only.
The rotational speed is 6750
